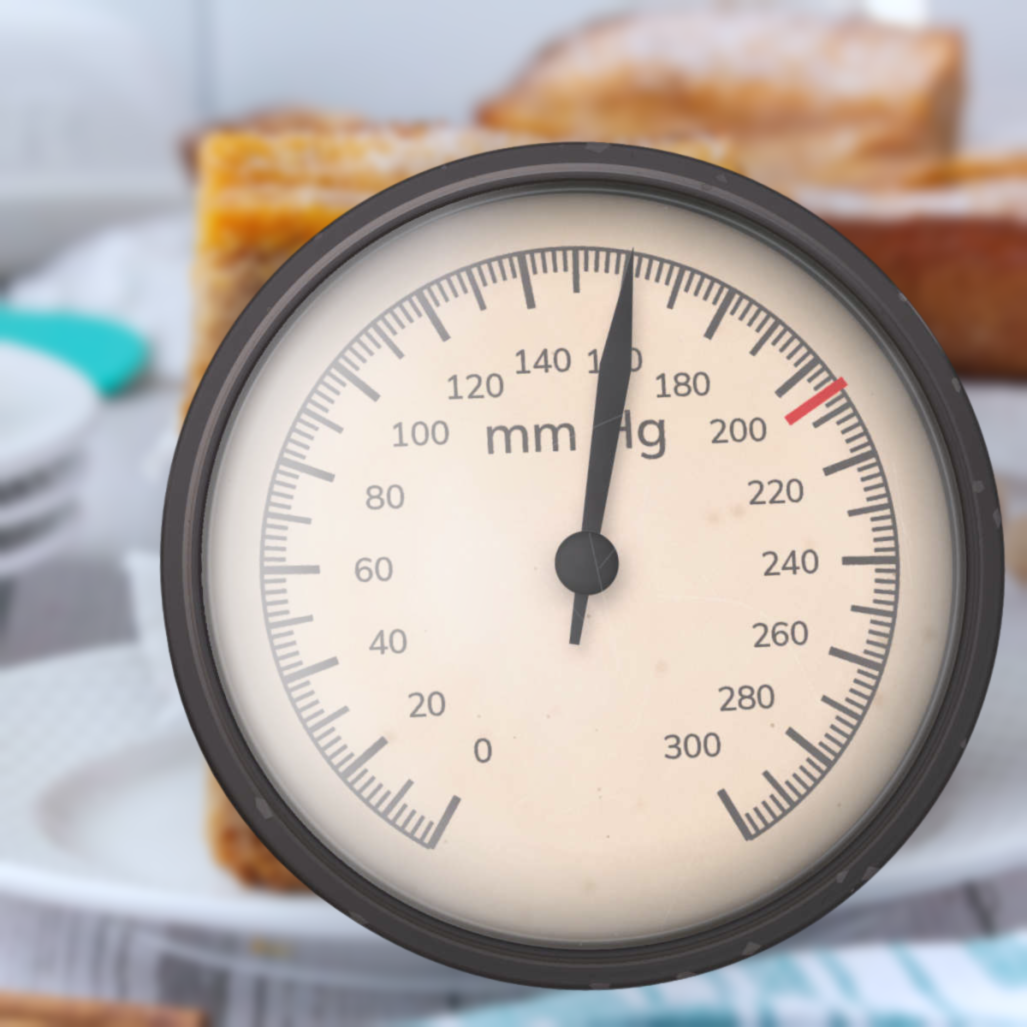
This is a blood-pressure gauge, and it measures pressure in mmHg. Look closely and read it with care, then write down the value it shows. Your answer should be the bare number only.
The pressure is 160
